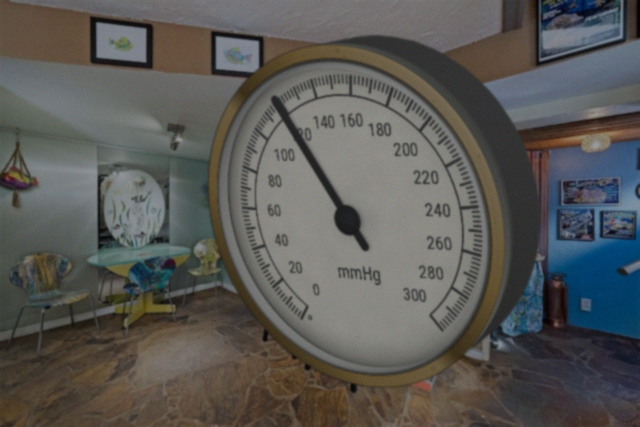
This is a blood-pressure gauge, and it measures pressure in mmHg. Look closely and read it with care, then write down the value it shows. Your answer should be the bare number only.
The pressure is 120
